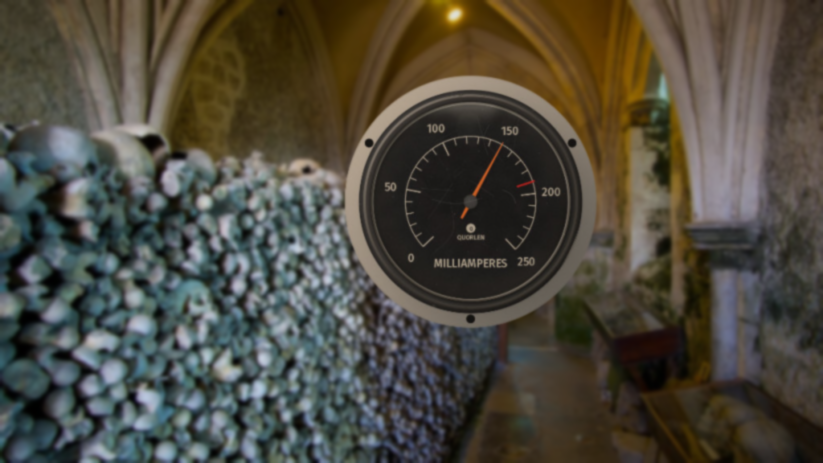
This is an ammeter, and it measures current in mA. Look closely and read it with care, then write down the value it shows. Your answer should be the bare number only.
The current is 150
